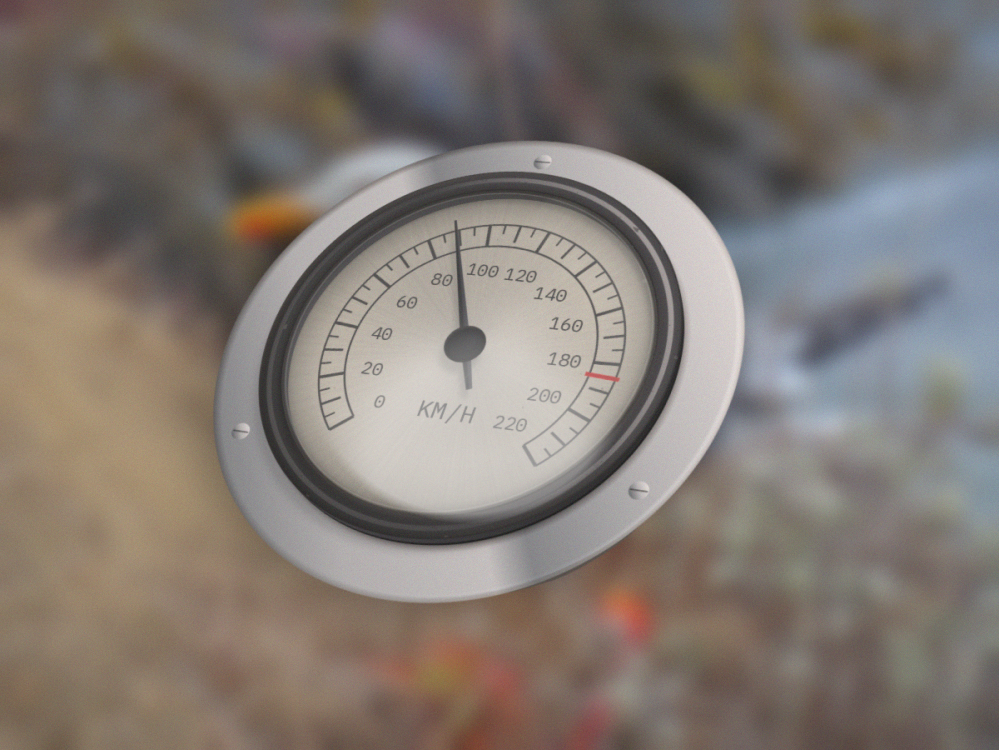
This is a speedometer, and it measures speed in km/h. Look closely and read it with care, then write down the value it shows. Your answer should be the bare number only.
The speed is 90
